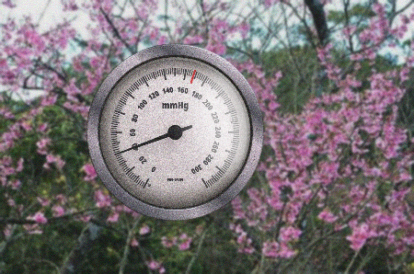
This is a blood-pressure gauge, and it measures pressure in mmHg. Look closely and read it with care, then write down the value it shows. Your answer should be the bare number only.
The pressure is 40
